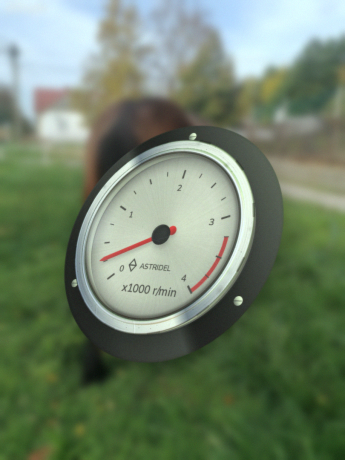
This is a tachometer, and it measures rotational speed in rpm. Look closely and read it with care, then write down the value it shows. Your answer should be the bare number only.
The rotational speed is 250
